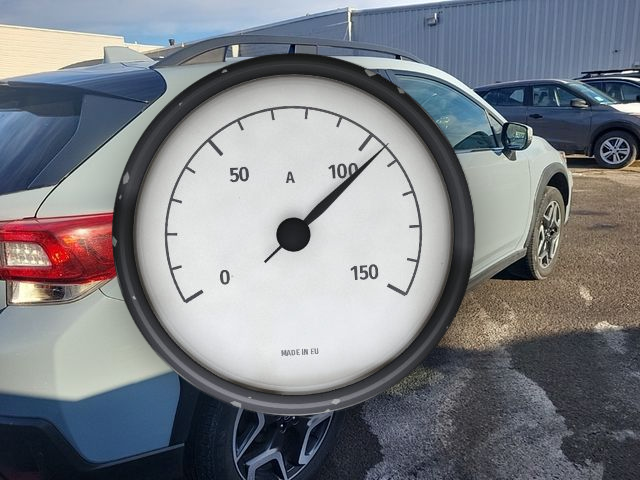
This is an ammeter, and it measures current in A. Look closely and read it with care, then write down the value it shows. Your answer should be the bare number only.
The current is 105
